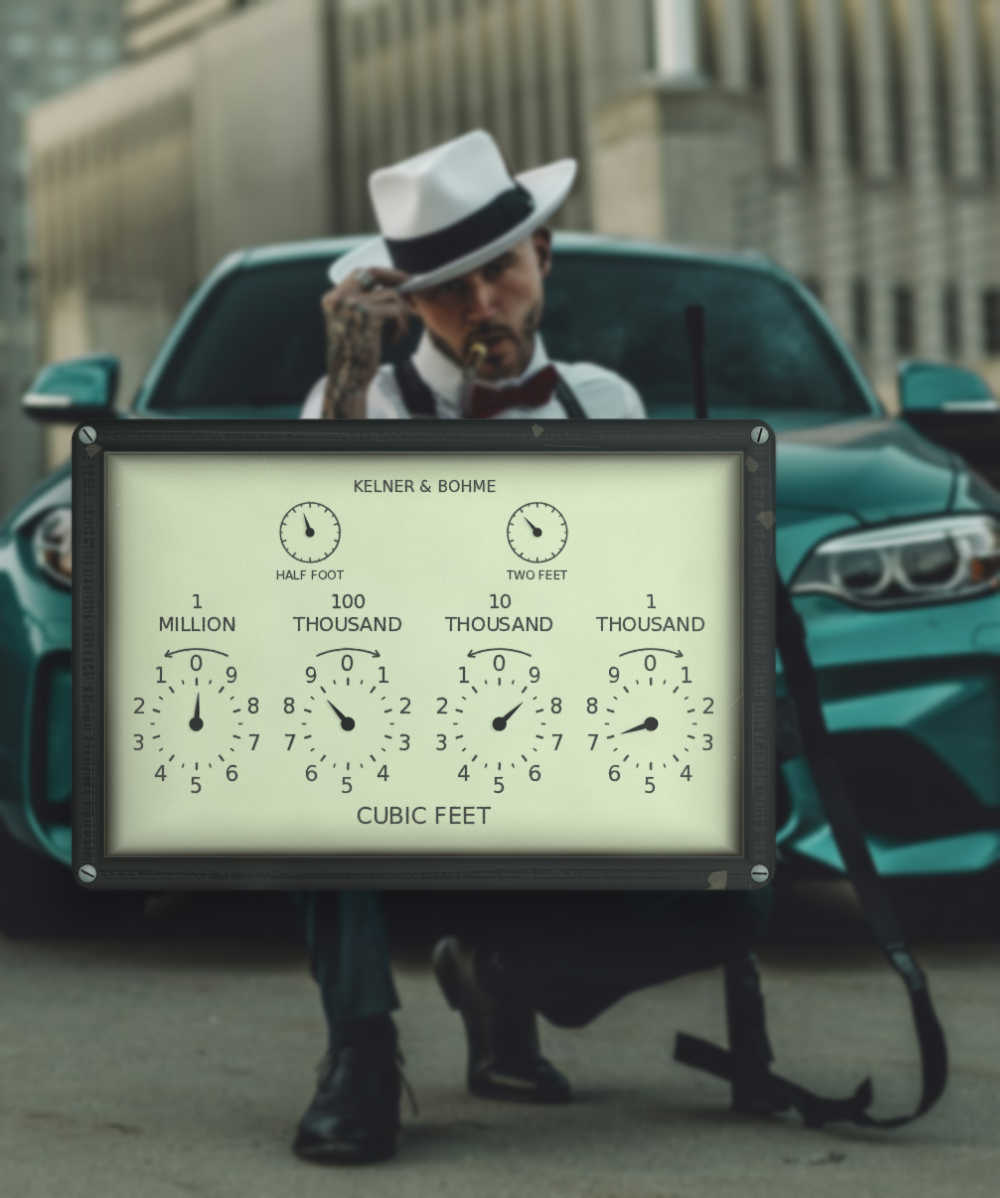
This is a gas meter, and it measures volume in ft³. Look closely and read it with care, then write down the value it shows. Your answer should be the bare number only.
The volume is 988700
